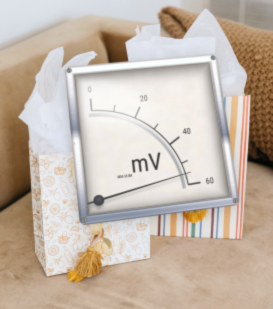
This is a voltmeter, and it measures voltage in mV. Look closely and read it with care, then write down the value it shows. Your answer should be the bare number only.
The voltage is 55
